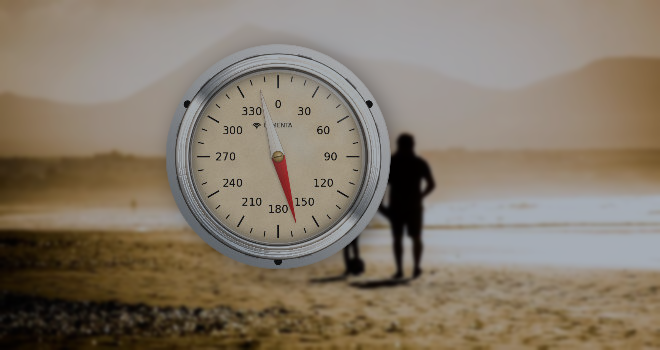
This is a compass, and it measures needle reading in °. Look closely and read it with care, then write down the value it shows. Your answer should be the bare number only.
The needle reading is 165
